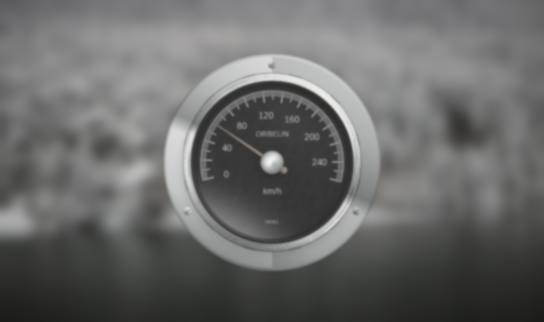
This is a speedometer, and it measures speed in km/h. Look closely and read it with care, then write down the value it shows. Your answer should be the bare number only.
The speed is 60
